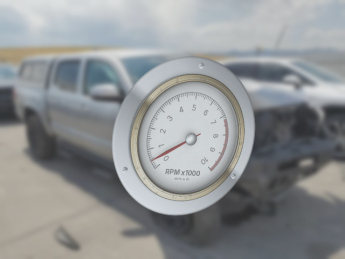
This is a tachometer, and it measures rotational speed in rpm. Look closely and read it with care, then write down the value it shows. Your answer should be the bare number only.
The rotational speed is 500
